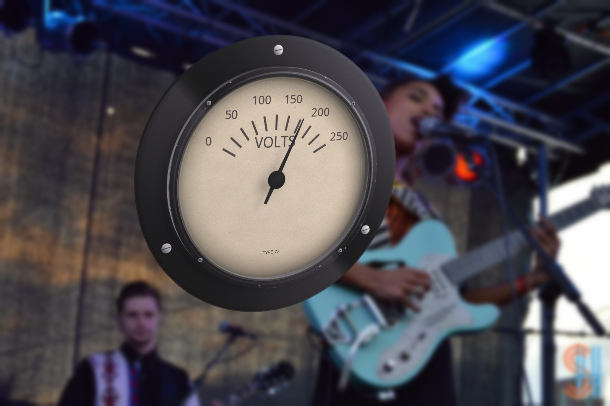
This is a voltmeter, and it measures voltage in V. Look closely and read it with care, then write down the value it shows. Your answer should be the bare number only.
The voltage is 175
